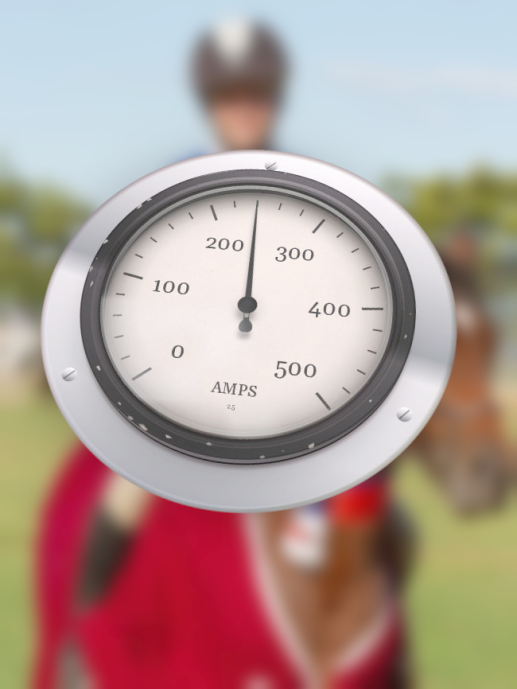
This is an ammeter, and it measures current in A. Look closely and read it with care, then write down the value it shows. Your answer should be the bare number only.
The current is 240
